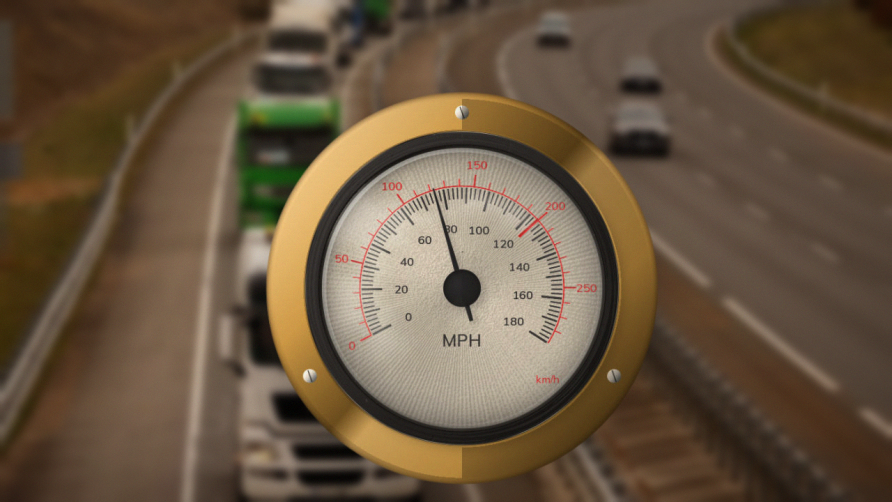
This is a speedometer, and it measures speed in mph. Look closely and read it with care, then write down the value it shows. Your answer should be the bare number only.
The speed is 76
